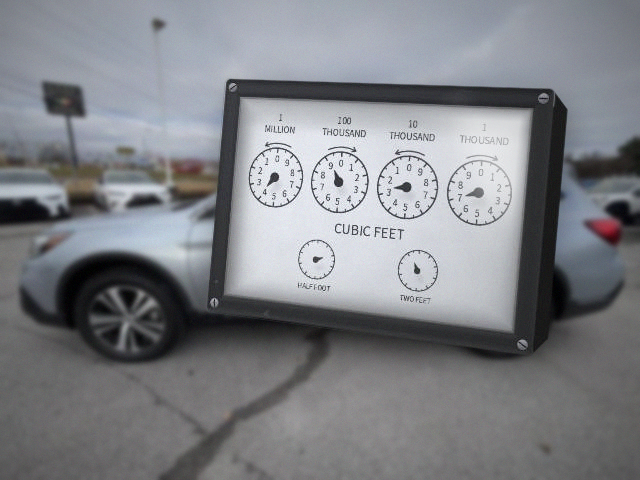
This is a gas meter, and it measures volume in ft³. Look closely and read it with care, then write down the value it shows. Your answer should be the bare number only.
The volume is 392700
